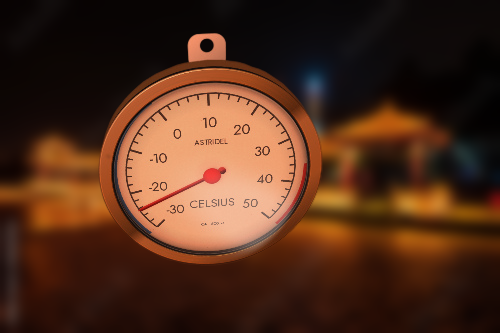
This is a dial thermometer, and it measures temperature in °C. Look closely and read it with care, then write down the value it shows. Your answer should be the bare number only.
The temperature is -24
